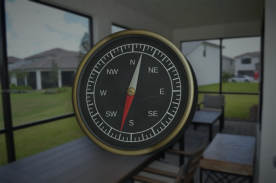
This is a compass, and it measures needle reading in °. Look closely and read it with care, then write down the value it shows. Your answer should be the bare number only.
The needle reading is 195
